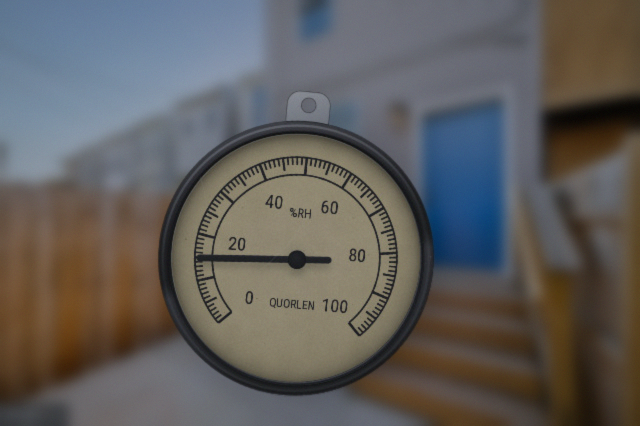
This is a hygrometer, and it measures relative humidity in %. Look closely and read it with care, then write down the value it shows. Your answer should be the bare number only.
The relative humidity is 15
